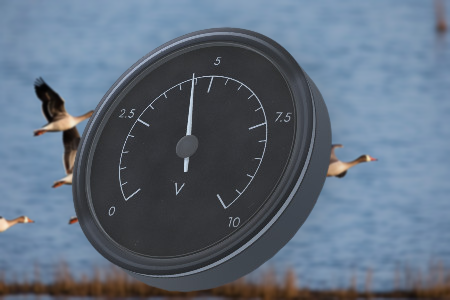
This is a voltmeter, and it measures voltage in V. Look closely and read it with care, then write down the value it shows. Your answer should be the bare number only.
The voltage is 4.5
